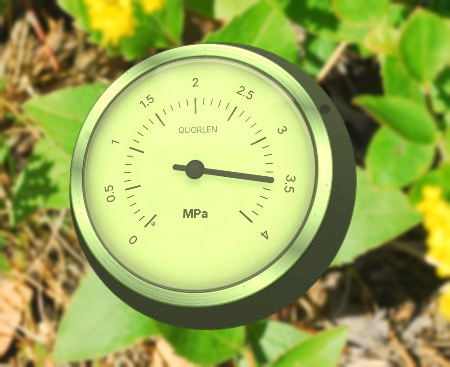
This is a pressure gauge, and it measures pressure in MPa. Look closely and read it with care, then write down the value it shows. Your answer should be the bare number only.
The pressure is 3.5
